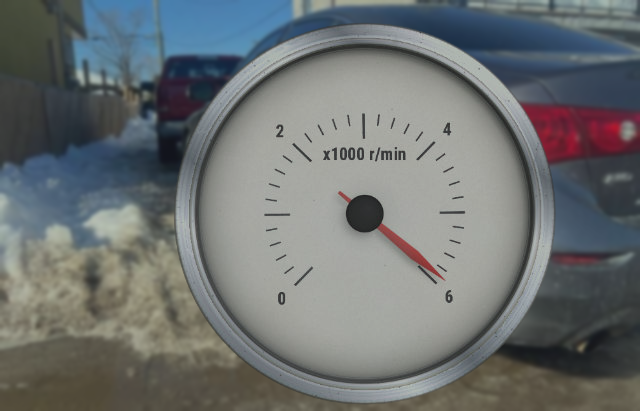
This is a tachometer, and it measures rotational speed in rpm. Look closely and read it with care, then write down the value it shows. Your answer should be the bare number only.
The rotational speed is 5900
